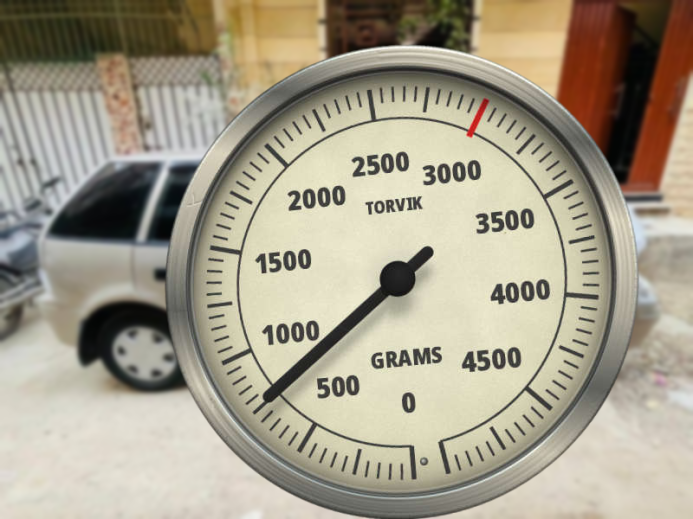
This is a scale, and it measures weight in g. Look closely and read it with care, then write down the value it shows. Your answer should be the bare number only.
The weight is 750
